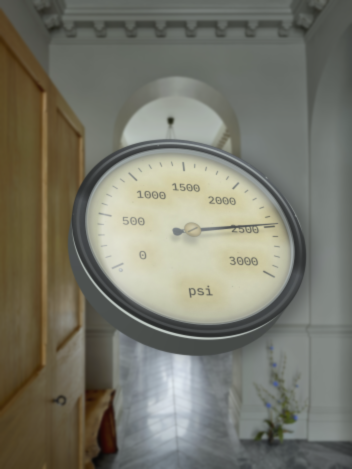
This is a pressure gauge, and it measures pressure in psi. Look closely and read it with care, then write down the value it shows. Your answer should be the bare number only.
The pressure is 2500
